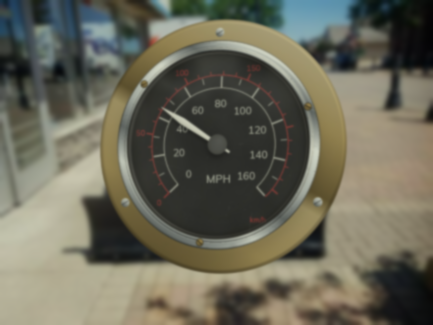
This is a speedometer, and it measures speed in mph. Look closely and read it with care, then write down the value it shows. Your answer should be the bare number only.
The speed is 45
